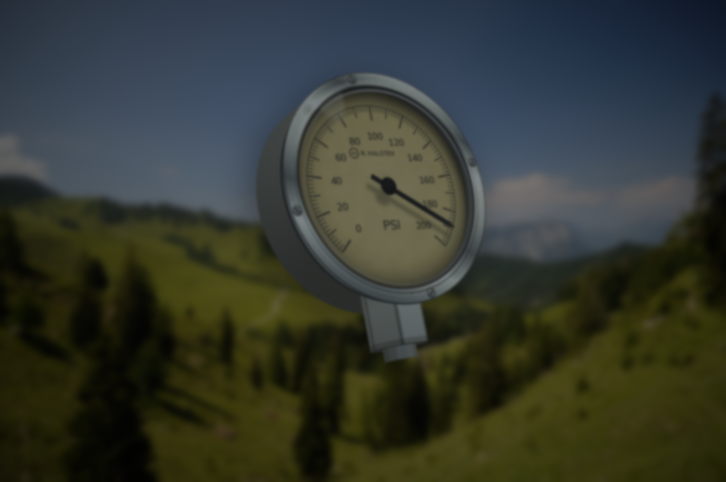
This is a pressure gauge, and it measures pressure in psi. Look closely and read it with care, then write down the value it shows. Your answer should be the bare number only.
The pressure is 190
